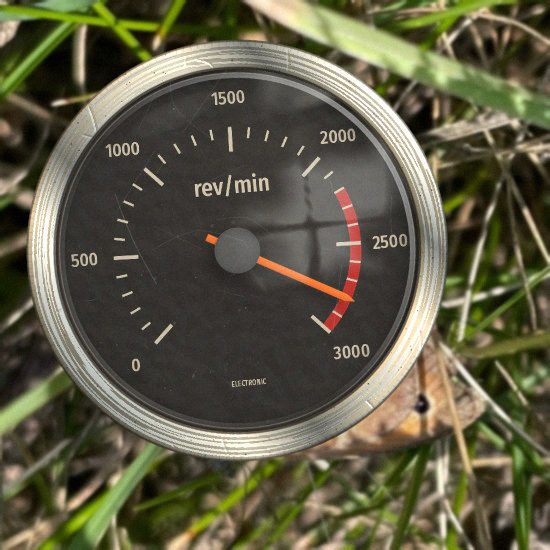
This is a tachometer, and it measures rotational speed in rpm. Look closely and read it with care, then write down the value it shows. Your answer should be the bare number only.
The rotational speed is 2800
